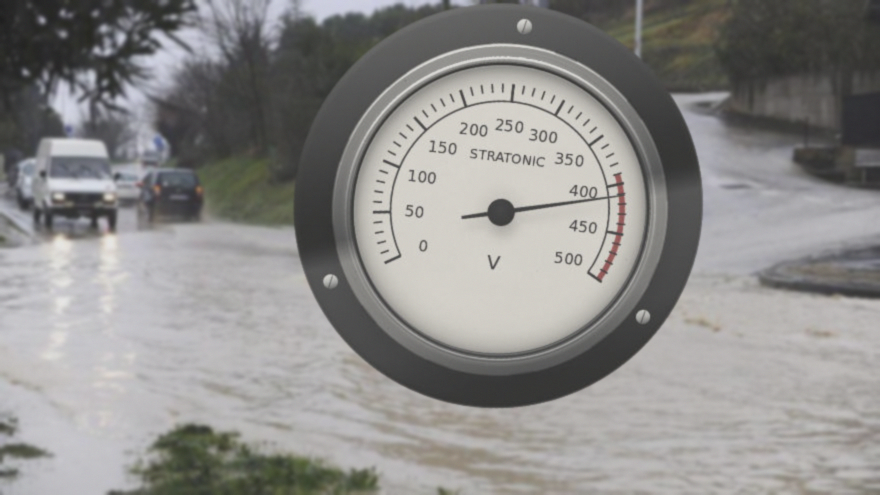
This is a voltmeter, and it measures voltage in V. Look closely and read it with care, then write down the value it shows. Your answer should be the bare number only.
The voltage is 410
